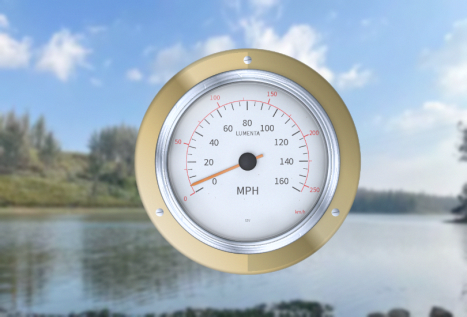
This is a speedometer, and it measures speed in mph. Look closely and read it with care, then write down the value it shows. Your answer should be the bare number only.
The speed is 5
